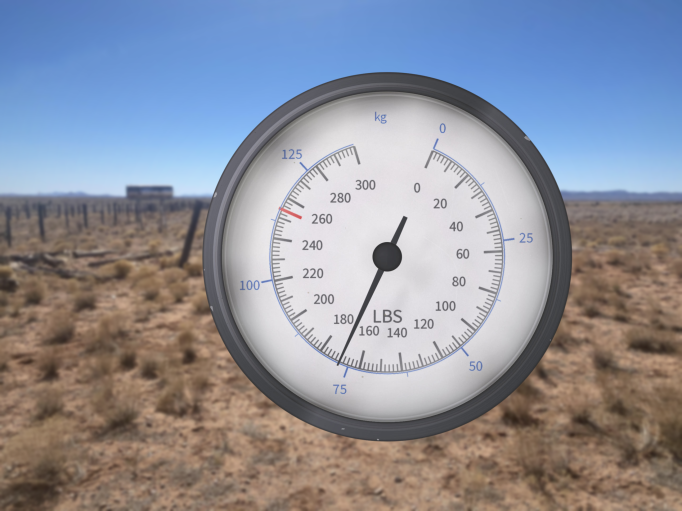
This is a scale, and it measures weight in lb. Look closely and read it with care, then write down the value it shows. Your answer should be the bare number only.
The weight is 170
